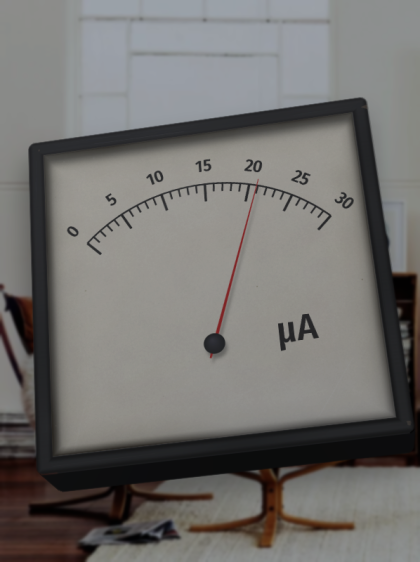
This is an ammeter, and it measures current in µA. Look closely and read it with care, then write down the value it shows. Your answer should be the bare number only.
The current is 21
